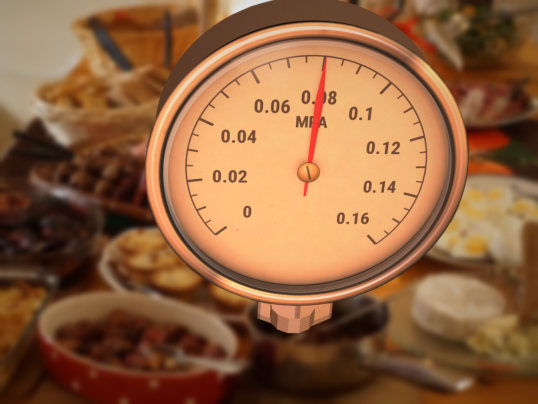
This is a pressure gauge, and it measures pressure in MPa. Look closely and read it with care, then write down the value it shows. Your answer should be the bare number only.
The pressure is 0.08
